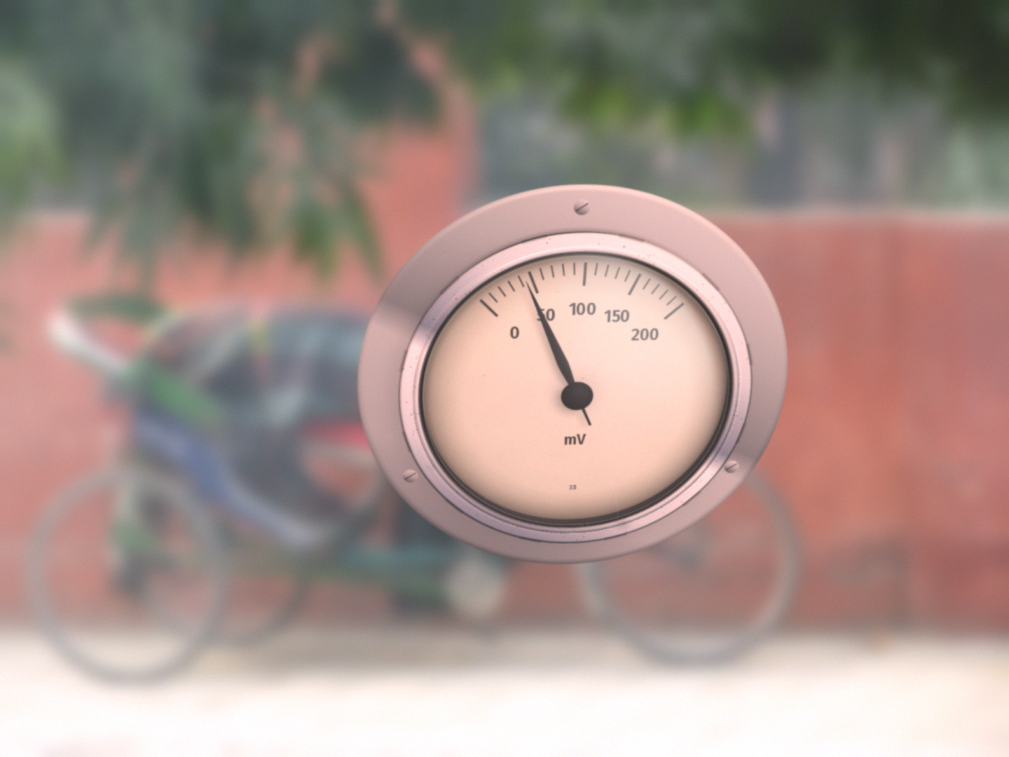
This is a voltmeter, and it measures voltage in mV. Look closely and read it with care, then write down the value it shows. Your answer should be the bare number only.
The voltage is 45
